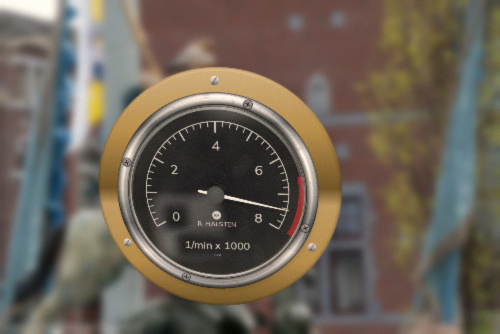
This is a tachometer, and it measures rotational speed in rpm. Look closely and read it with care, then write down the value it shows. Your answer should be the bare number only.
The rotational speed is 7400
